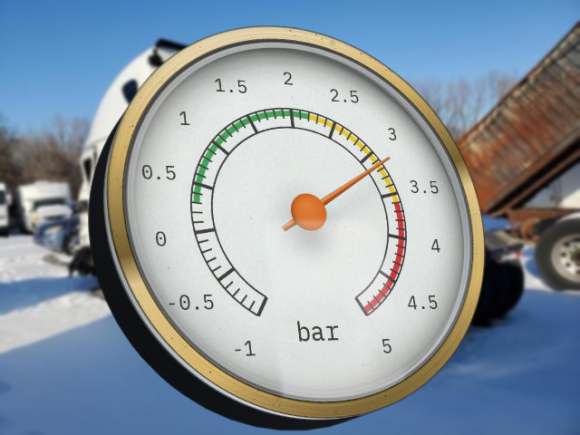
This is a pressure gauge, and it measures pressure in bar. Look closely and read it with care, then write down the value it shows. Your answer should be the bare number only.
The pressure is 3.15
